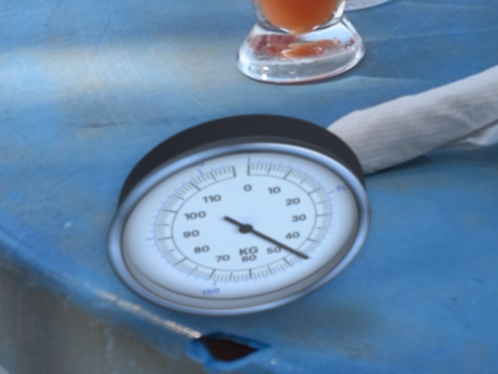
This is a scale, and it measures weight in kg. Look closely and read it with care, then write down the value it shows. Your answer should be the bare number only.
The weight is 45
